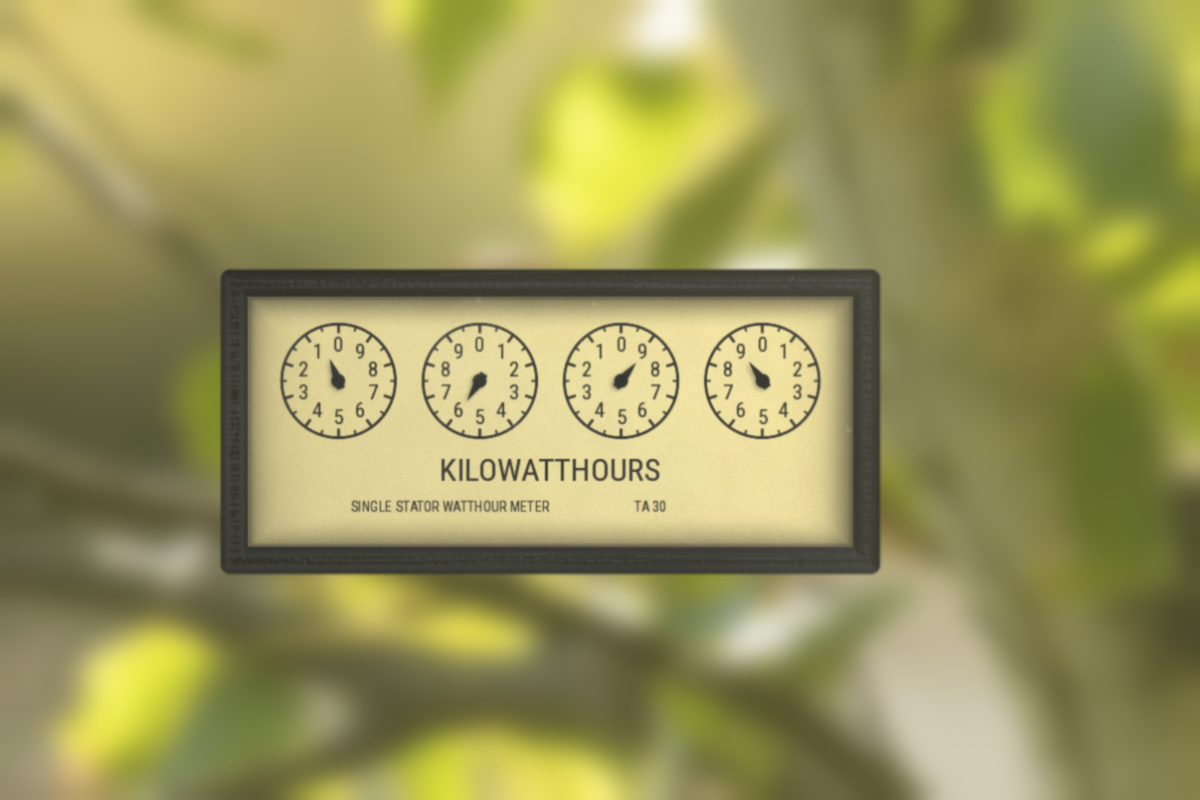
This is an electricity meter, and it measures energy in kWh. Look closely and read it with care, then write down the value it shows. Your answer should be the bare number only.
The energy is 589
